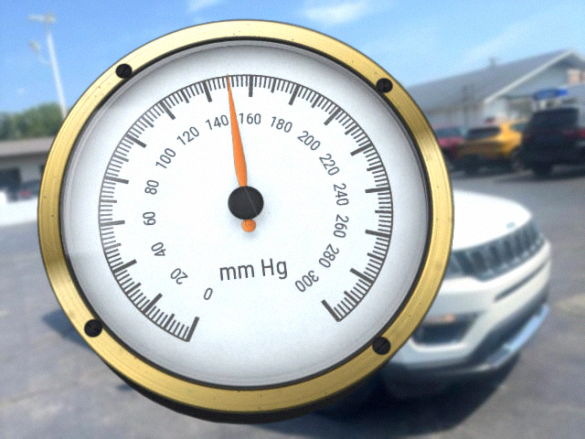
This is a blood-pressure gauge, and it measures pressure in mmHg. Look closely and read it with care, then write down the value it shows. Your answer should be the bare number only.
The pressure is 150
